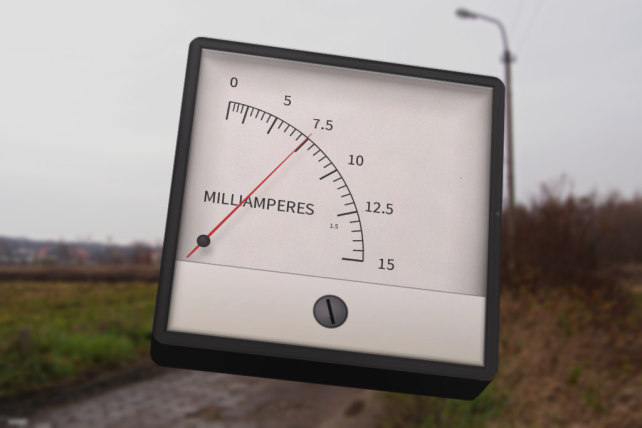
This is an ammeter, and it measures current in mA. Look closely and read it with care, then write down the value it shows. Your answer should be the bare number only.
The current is 7.5
